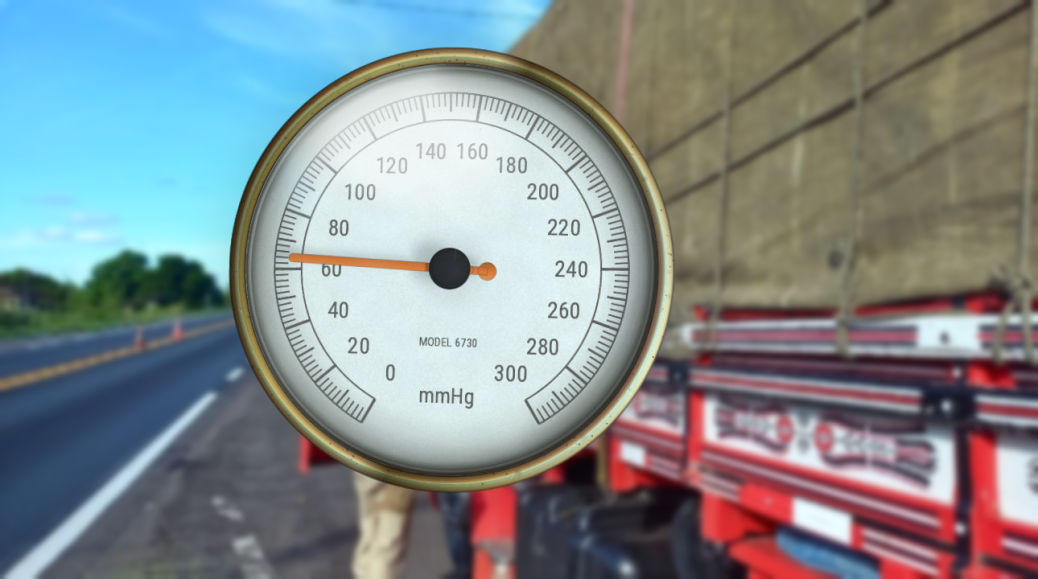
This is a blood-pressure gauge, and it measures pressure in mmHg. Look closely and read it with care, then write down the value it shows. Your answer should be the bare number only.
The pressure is 64
